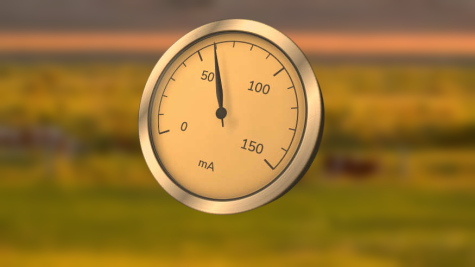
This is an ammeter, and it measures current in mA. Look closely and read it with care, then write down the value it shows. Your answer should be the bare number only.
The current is 60
